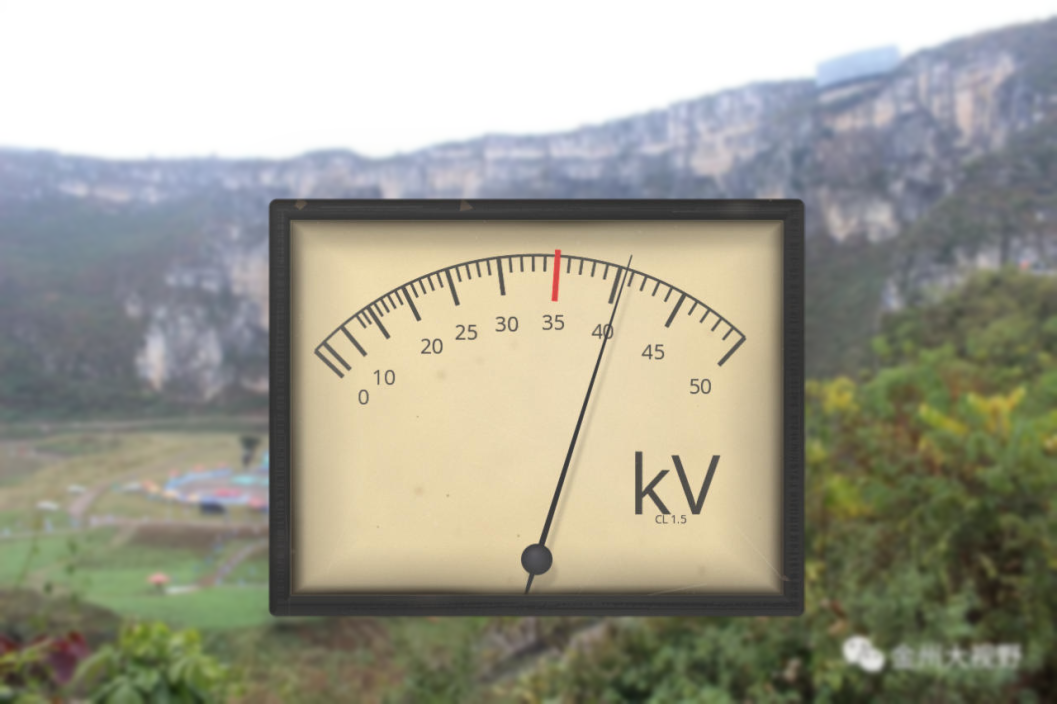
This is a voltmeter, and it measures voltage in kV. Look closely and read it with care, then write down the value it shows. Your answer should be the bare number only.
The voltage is 40.5
